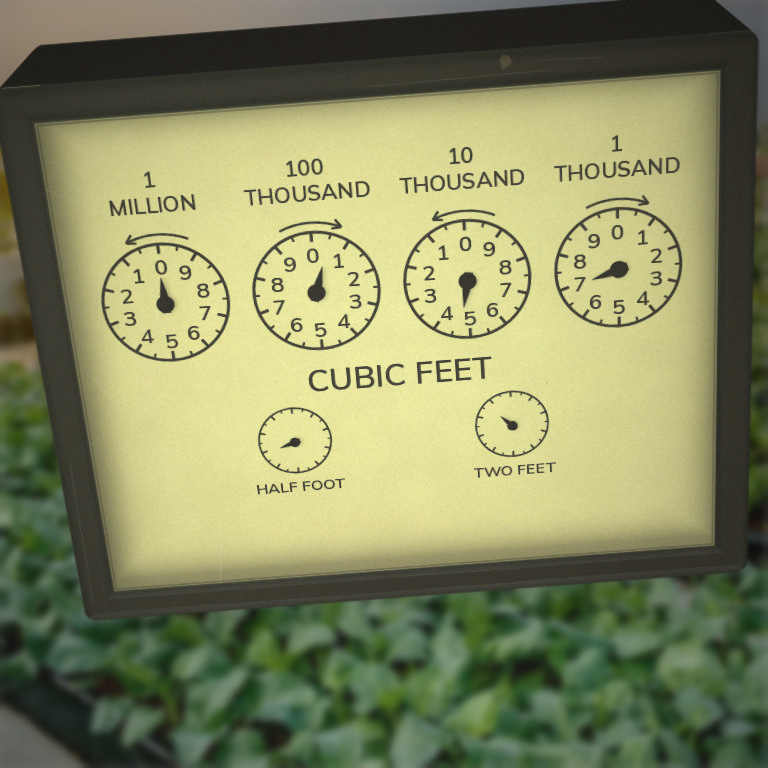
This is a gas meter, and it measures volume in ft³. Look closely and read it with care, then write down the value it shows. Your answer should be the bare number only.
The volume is 4700
